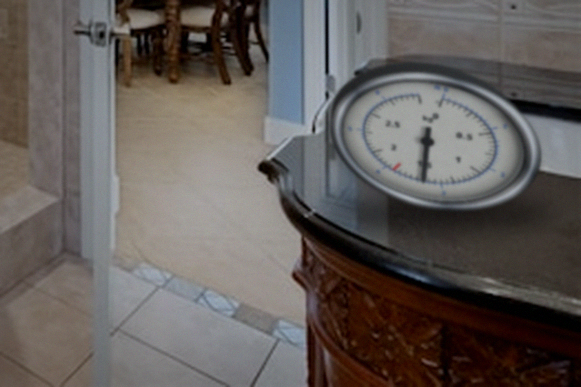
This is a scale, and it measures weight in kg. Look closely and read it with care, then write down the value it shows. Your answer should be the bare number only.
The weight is 1.5
